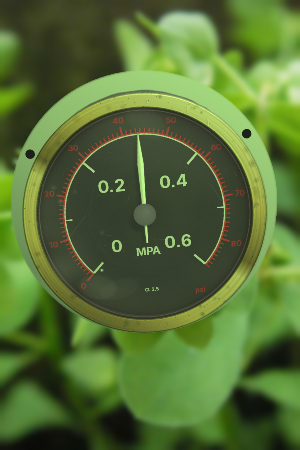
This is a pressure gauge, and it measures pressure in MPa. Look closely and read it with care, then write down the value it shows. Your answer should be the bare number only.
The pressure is 0.3
